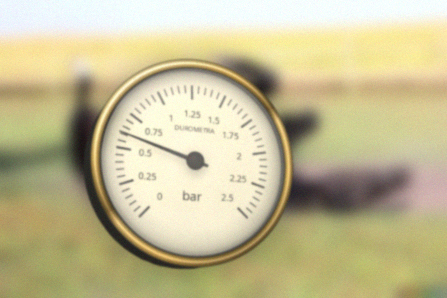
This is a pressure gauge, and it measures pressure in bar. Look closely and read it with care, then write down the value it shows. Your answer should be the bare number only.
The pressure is 0.6
